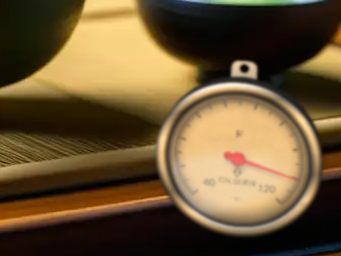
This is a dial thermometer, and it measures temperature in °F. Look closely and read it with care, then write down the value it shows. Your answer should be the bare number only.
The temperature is 100
